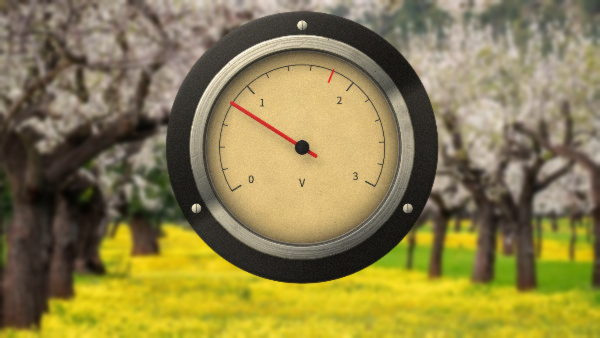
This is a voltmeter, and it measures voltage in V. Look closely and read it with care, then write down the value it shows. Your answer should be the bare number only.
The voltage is 0.8
